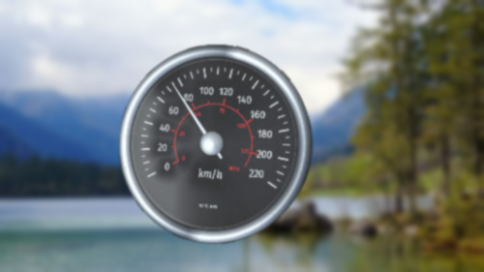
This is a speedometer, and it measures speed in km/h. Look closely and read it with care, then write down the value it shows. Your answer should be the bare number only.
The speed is 75
